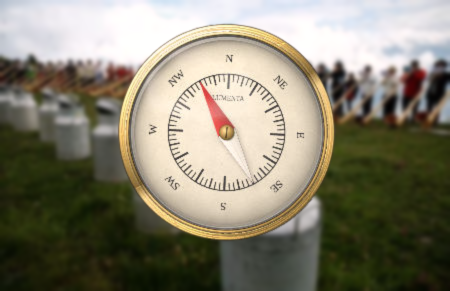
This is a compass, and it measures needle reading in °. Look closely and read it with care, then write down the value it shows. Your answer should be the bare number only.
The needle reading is 330
